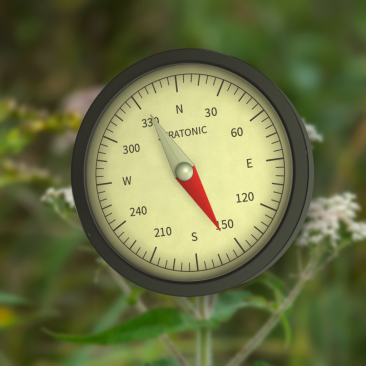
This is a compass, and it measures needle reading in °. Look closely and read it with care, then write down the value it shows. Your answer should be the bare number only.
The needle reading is 155
